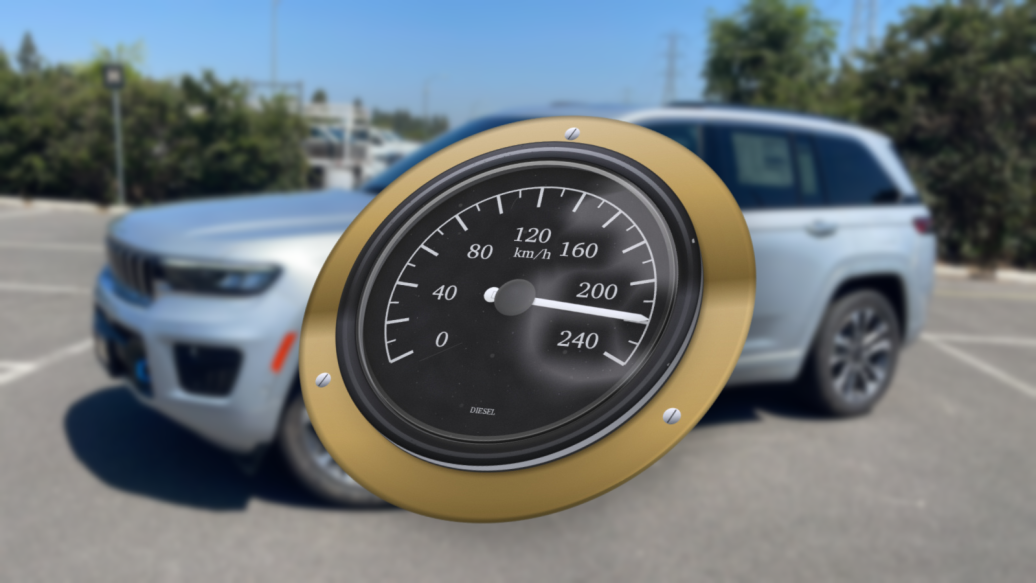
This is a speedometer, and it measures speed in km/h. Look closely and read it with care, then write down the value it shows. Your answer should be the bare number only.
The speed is 220
